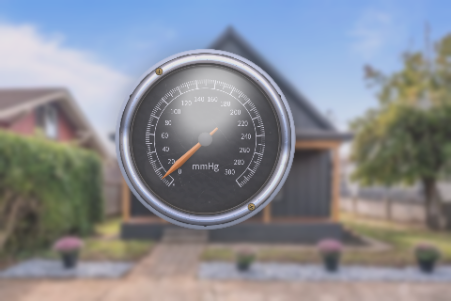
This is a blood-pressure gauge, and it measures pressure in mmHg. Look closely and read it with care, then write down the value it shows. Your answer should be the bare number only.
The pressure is 10
